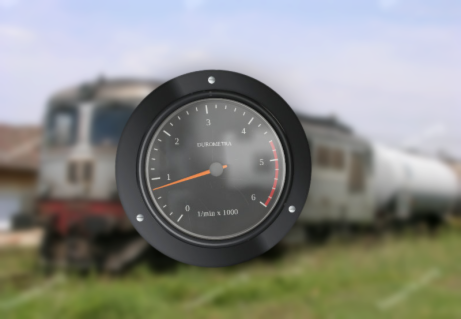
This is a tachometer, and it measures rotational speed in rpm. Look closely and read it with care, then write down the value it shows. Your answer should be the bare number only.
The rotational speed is 800
